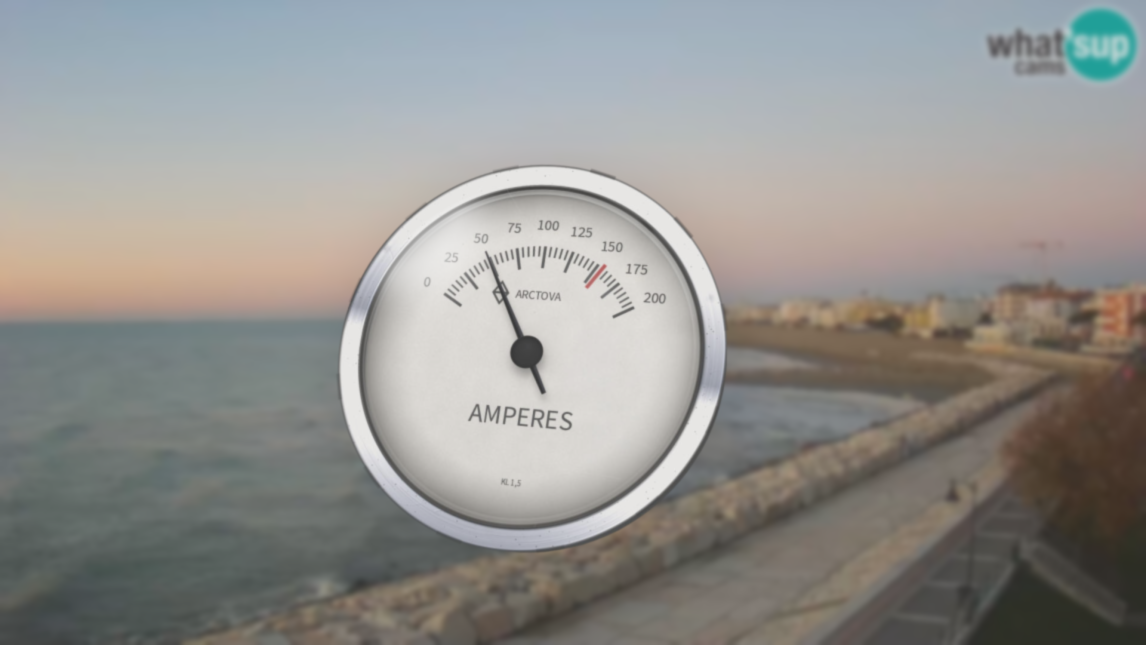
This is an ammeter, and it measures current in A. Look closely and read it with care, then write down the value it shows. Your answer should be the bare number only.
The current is 50
